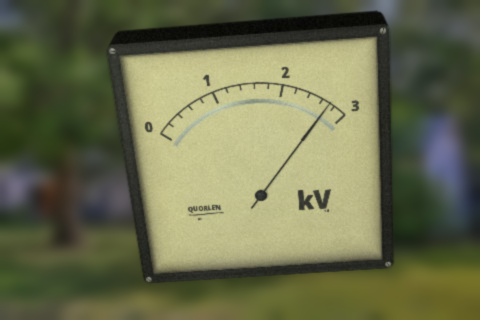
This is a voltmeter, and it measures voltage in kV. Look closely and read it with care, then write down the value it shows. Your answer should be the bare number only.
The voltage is 2.7
